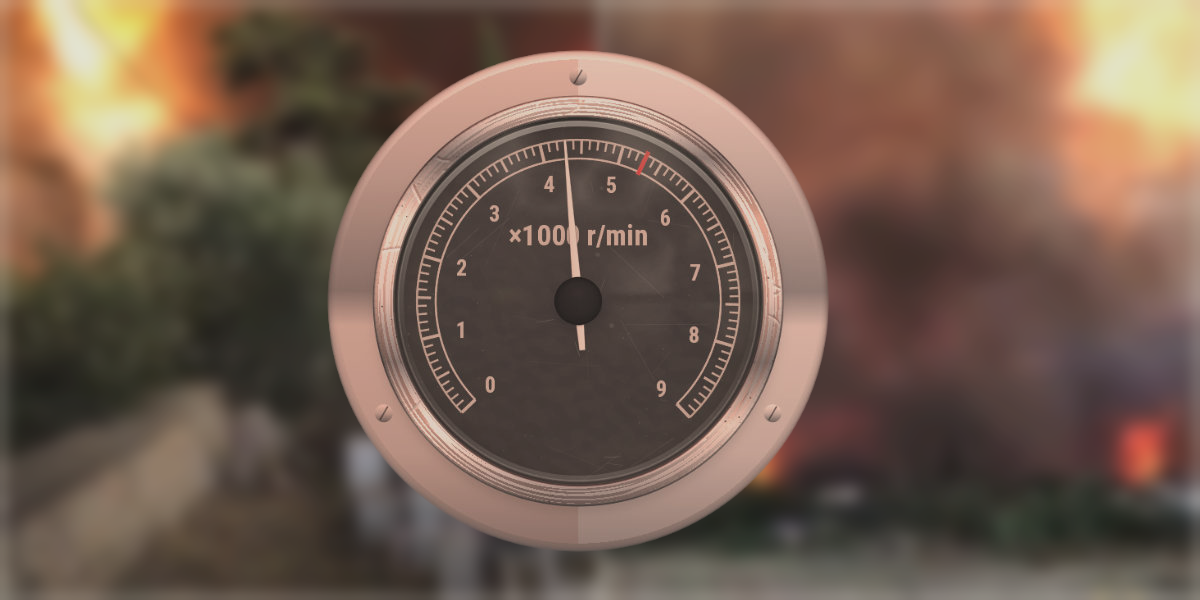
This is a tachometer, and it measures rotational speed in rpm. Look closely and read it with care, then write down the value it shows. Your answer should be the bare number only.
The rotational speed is 4300
